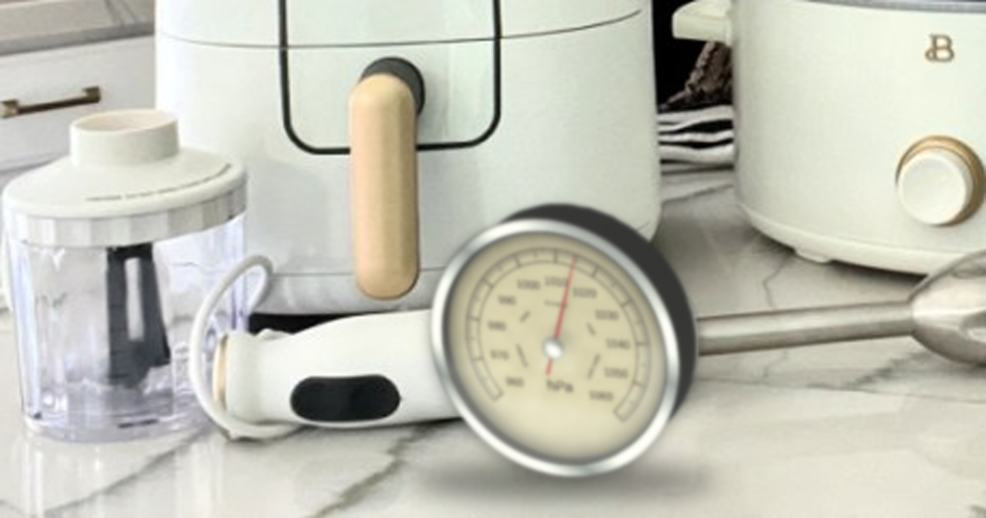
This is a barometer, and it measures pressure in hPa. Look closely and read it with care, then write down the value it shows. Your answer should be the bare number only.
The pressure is 1015
